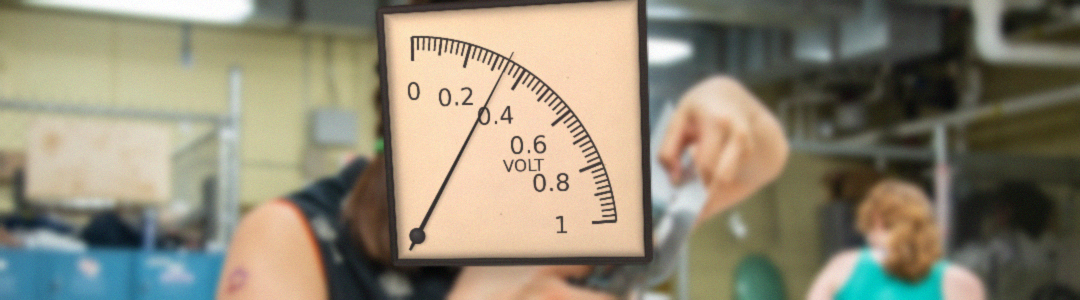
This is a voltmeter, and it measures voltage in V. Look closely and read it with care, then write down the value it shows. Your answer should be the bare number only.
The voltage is 0.34
